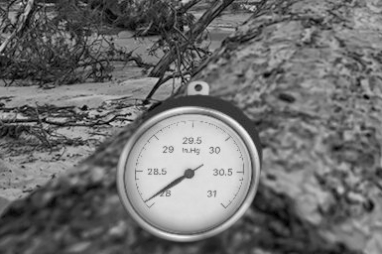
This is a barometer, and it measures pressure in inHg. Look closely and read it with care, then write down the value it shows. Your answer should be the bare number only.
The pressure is 28.1
